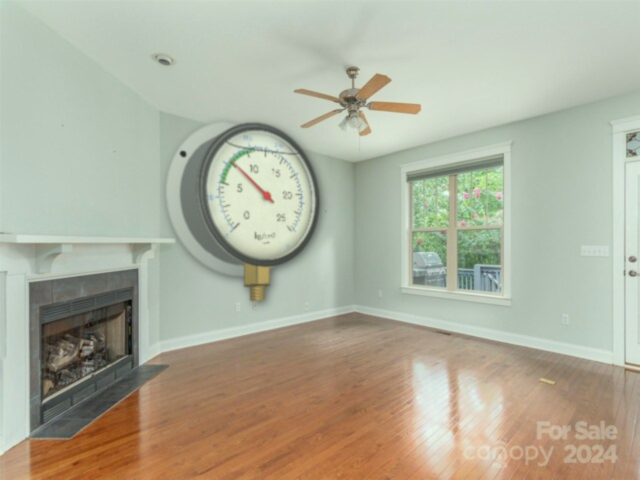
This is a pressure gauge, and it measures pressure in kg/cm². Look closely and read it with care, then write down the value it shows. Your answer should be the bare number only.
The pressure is 7.5
